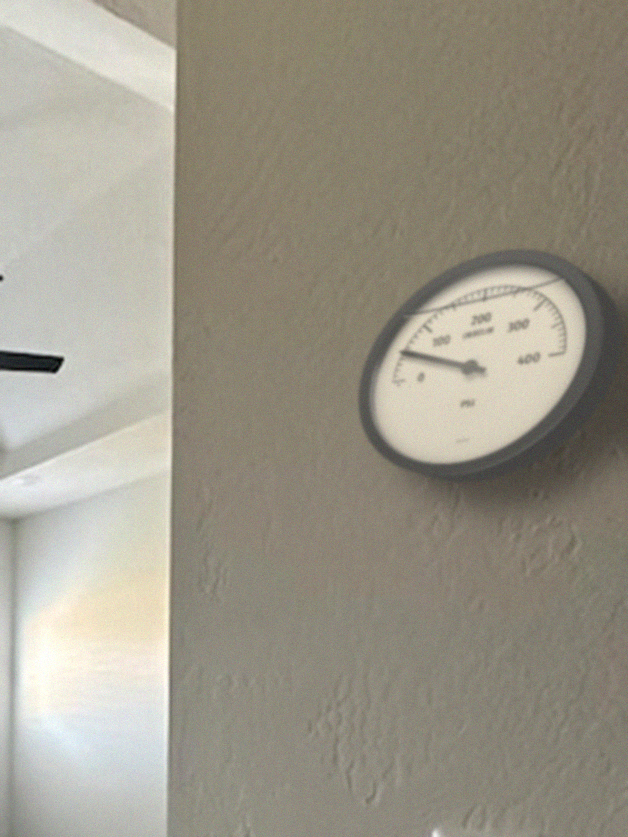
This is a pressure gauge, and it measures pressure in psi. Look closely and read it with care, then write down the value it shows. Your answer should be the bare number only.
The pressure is 50
